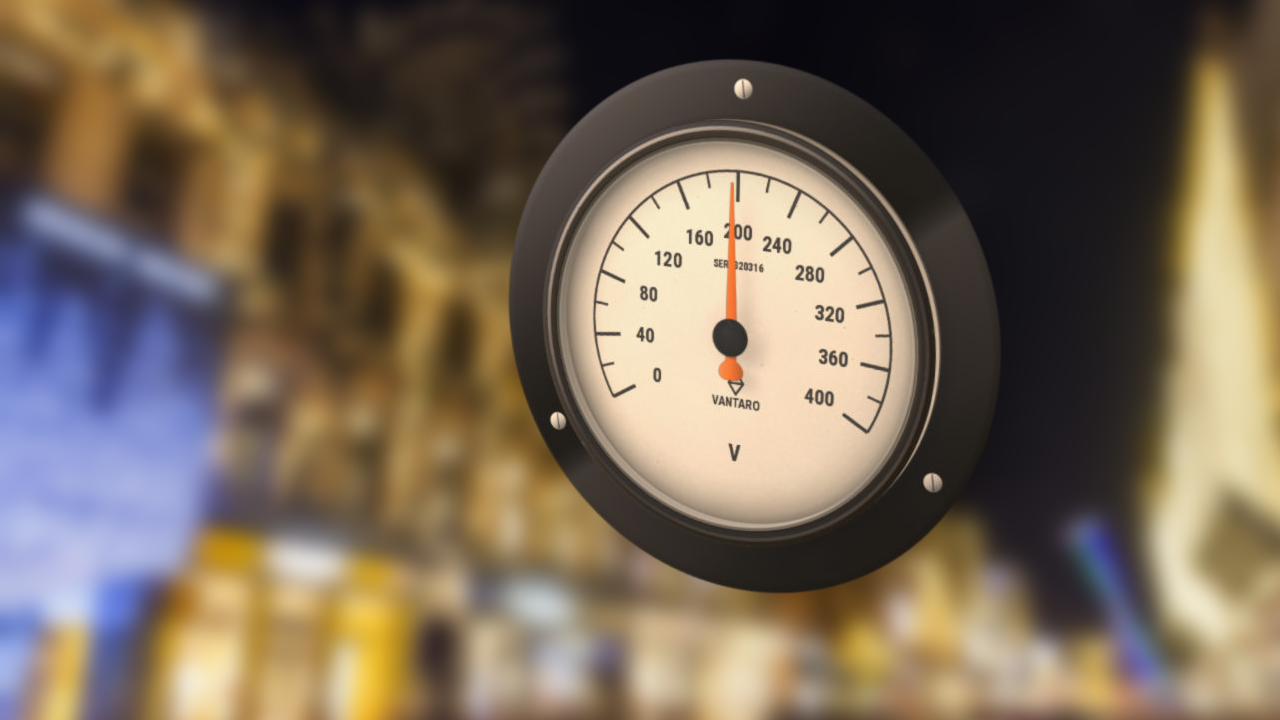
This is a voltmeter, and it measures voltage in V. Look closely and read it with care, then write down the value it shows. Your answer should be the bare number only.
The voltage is 200
